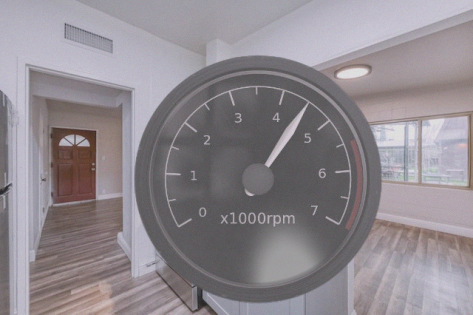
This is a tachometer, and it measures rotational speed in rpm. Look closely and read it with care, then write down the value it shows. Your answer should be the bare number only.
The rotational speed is 4500
